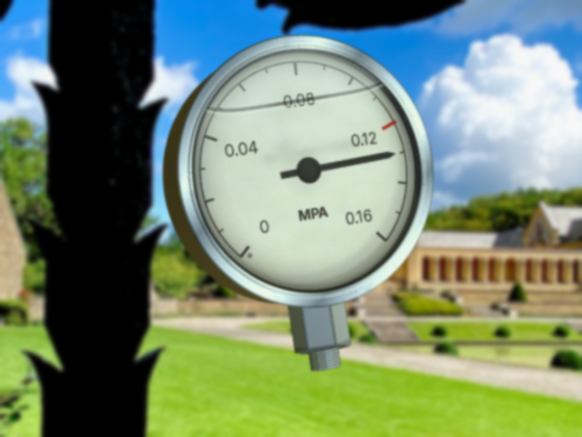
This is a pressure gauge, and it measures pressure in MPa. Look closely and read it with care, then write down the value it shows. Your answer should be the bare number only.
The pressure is 0.13
